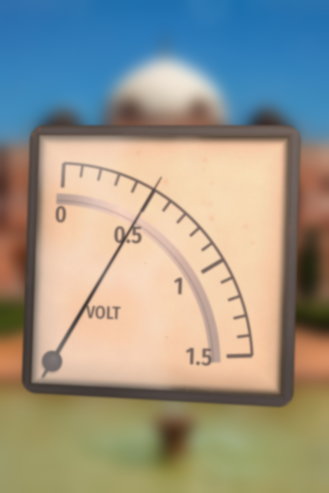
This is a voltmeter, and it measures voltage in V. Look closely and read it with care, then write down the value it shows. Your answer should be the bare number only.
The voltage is 0.5
